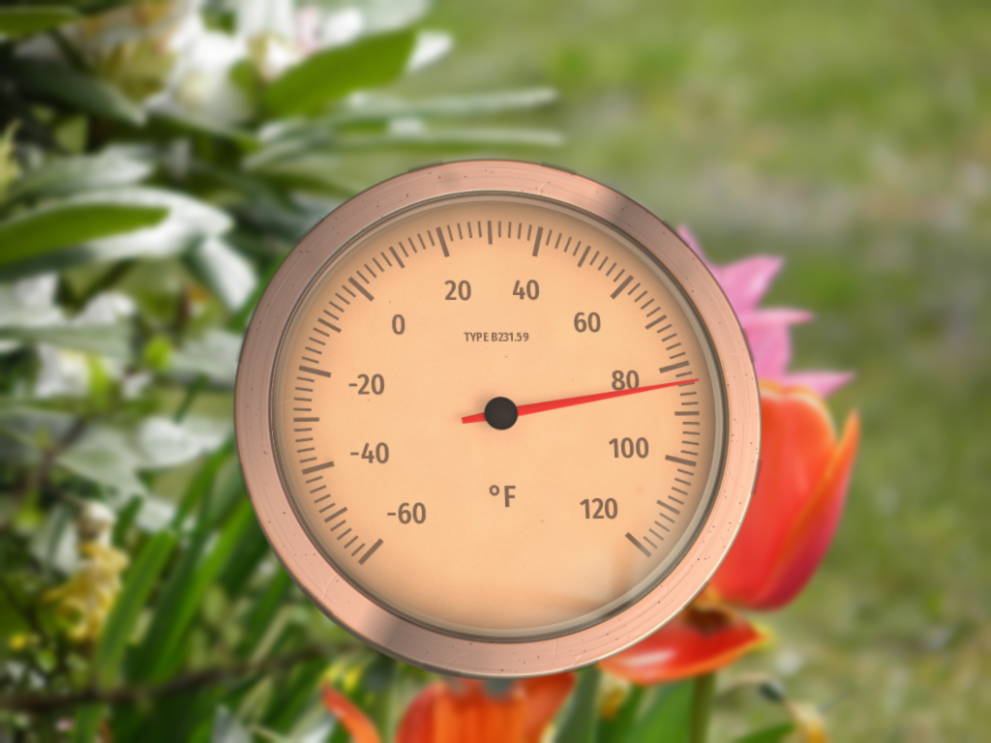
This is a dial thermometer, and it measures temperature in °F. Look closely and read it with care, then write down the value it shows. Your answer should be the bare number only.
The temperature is 84
